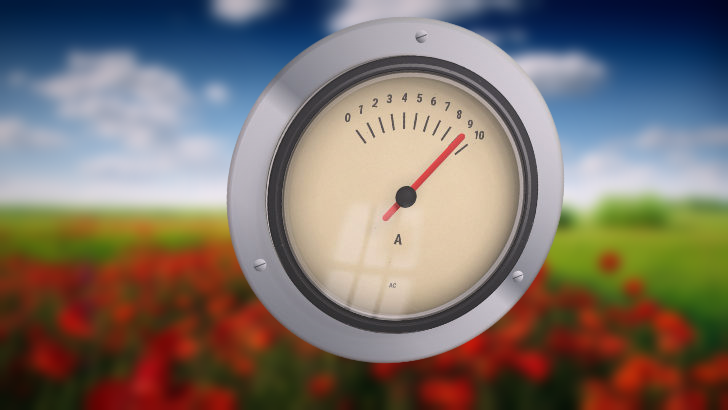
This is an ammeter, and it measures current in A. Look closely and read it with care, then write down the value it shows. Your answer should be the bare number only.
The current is 9
